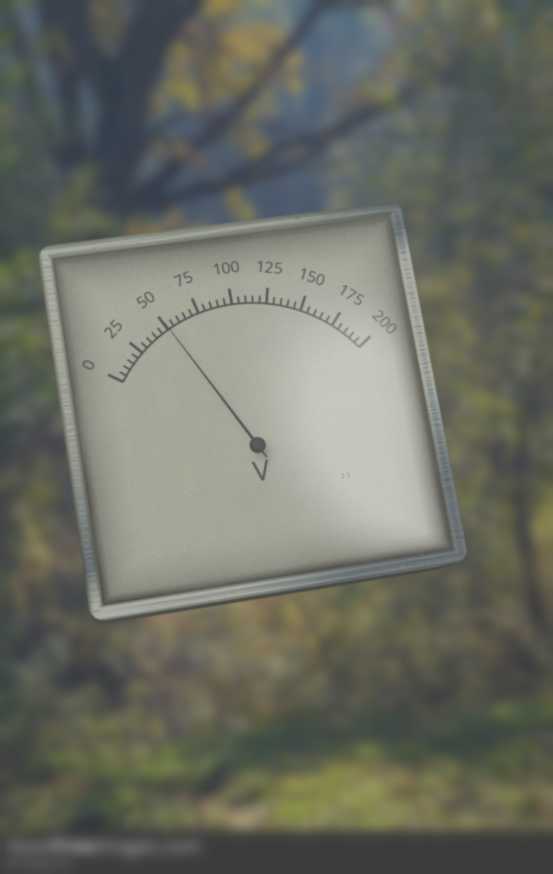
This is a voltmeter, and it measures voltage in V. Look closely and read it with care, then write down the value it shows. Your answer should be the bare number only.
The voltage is 50
